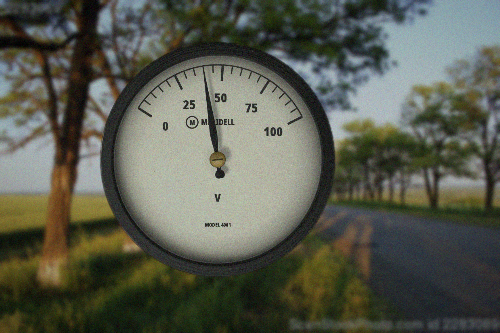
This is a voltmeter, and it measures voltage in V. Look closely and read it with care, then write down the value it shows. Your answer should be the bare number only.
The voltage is 40
